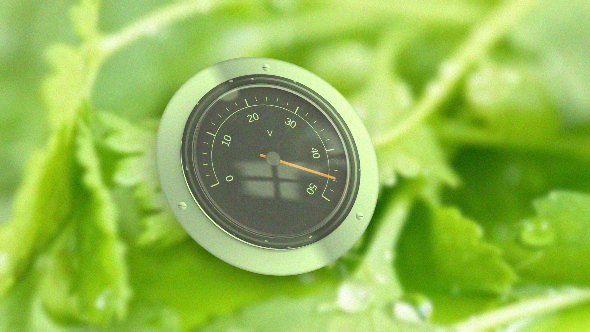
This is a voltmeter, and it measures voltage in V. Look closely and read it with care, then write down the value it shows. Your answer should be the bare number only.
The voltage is 46
